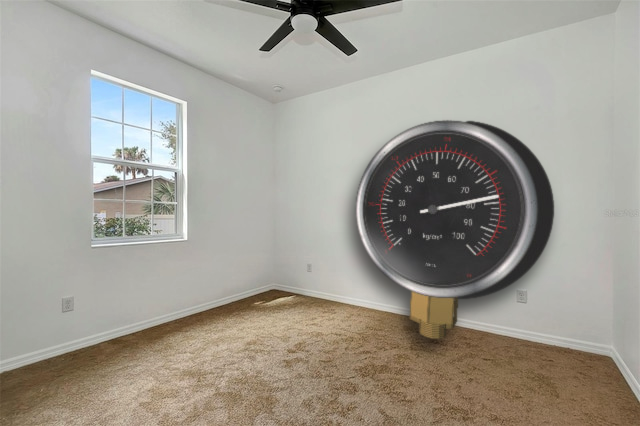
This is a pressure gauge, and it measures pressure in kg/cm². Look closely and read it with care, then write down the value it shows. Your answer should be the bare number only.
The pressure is 78
